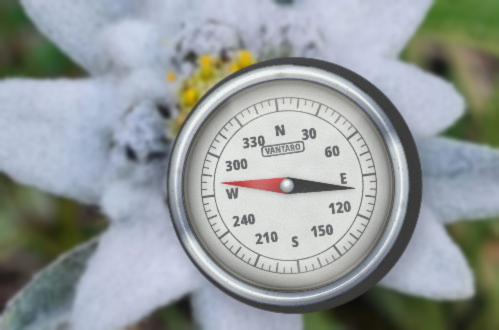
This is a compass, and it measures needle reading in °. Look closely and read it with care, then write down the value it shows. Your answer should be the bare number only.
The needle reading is 280
